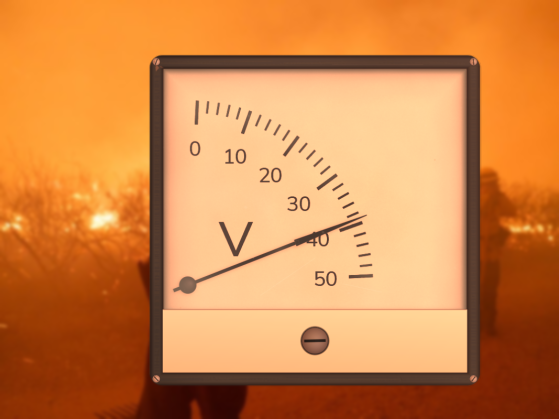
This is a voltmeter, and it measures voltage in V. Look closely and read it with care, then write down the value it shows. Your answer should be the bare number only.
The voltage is 39
